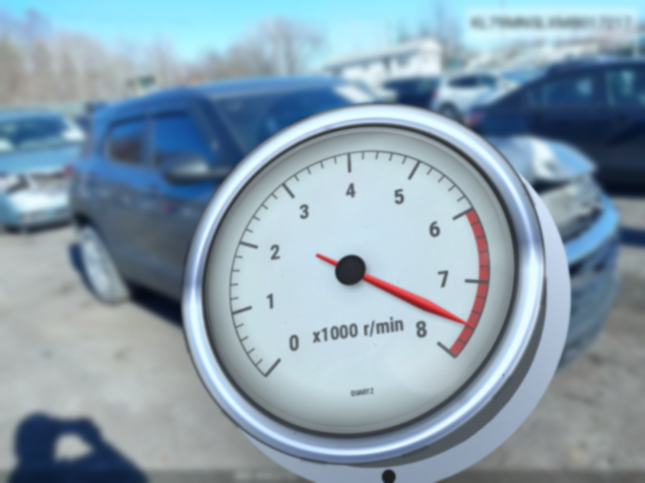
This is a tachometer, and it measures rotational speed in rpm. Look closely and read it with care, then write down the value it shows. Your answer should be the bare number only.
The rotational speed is 7600
